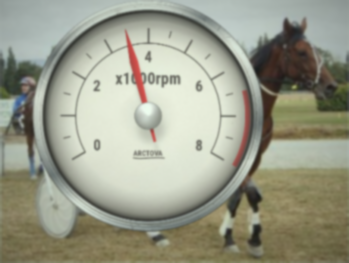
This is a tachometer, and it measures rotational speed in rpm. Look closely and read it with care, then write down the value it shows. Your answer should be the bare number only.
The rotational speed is 3500
